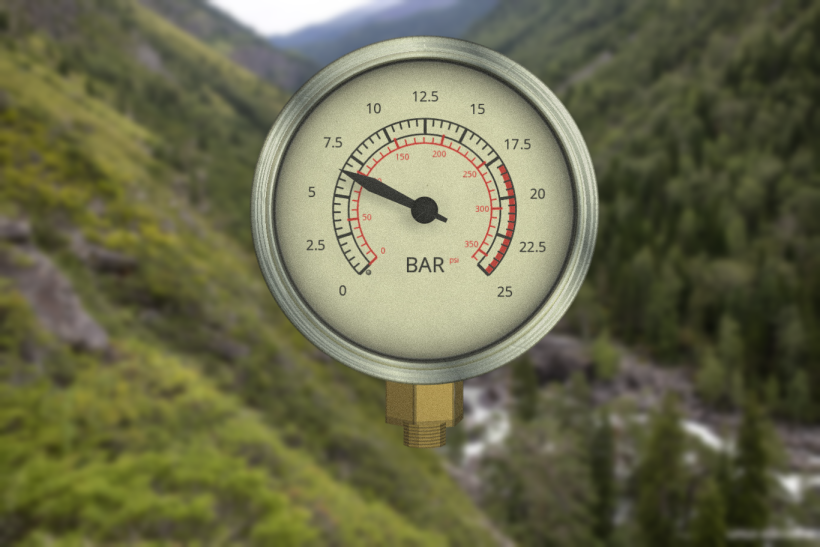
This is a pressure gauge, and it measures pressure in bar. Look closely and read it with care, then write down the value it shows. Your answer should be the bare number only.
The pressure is 6.5
